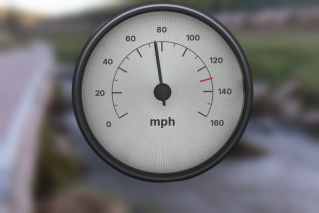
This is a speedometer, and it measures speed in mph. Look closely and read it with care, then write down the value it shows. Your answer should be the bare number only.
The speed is 75
